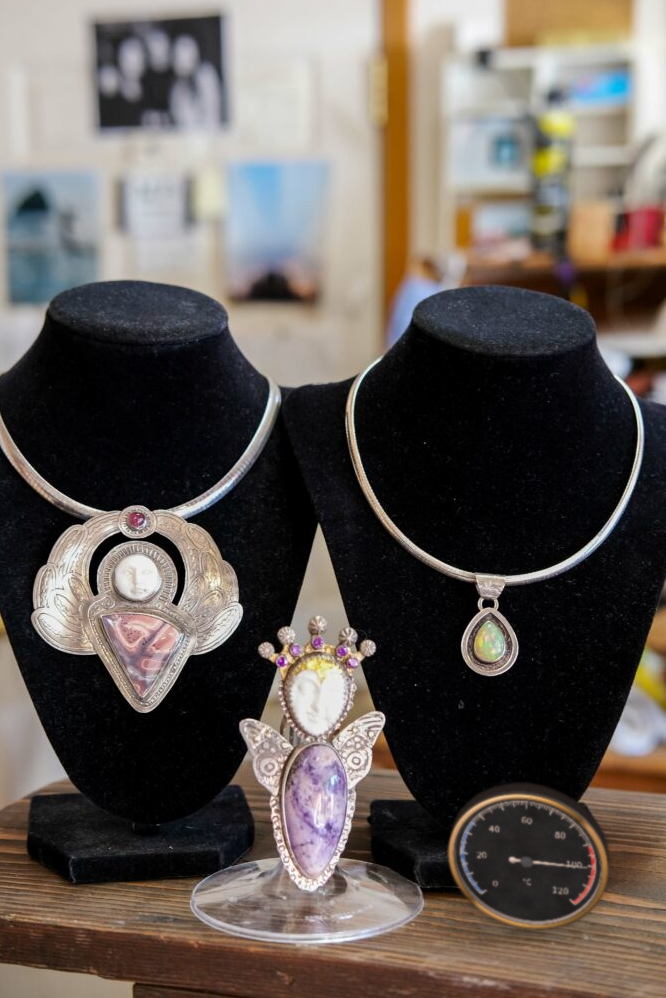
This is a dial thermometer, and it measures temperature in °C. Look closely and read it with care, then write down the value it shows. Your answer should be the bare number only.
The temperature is 100
